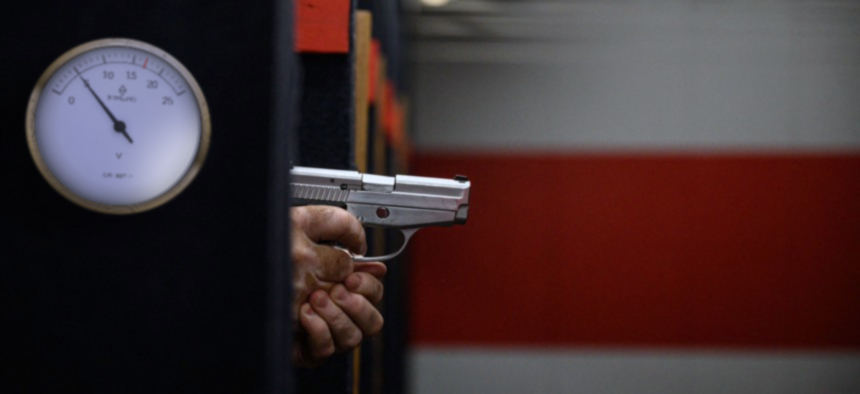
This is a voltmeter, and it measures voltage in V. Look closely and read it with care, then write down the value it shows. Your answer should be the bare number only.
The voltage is 5
